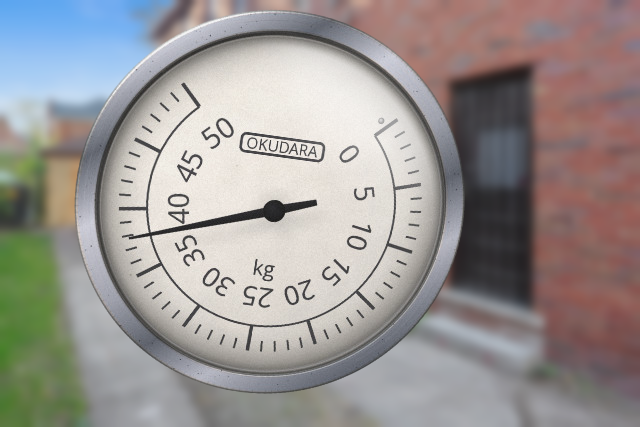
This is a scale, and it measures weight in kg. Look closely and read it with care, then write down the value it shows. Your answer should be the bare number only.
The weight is 38
